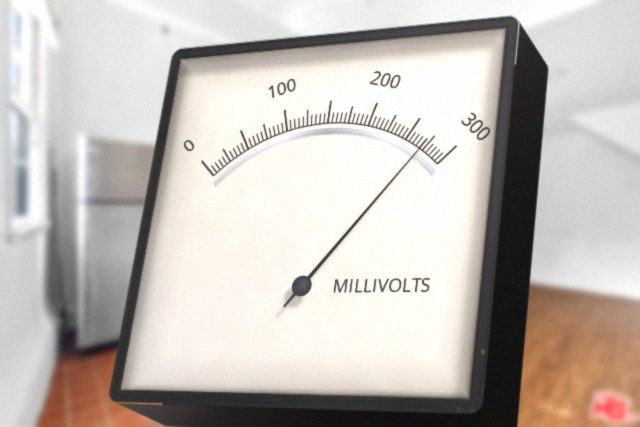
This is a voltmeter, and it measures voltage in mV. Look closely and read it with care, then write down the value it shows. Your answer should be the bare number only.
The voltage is 275
